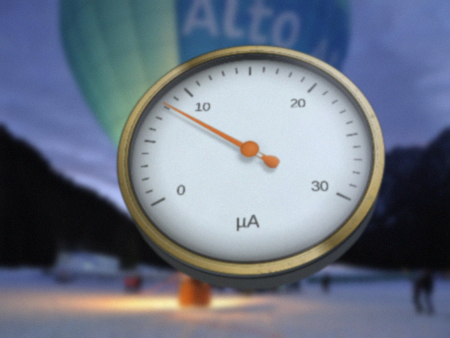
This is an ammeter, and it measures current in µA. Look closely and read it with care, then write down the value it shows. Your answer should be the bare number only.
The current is 8
